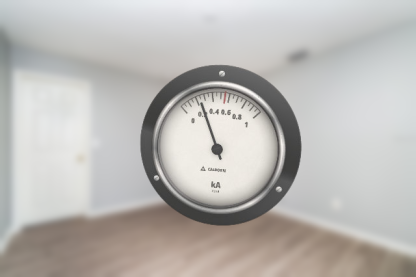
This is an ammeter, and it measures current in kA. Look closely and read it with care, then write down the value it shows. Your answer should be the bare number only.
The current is 0.25
